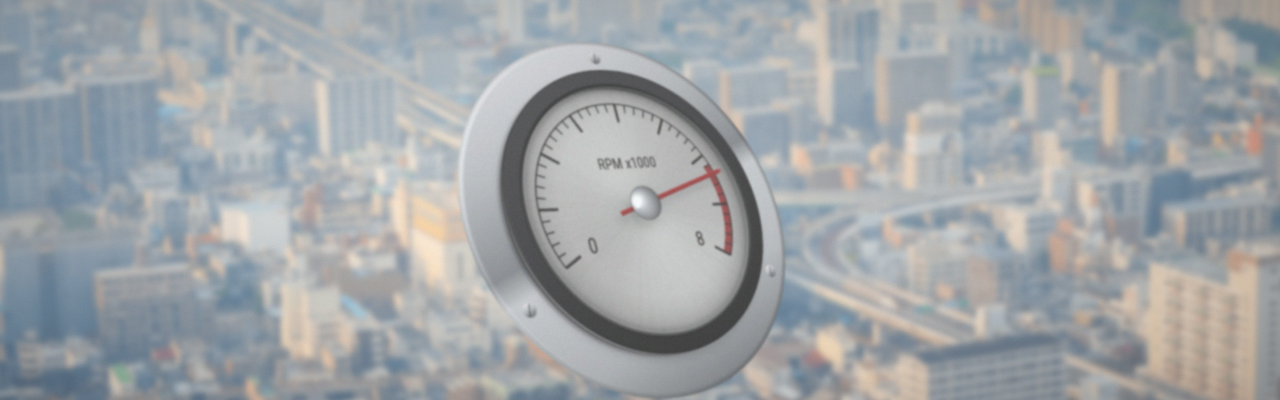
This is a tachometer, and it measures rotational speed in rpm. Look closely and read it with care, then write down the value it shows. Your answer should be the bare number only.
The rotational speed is 6400
